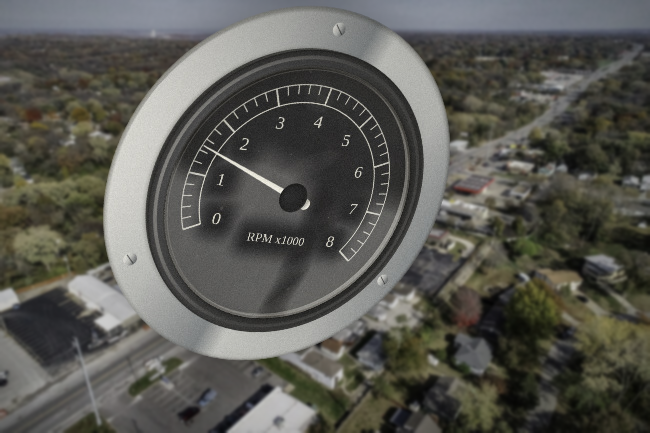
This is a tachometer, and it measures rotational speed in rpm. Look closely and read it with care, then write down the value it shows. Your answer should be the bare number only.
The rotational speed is 1500
